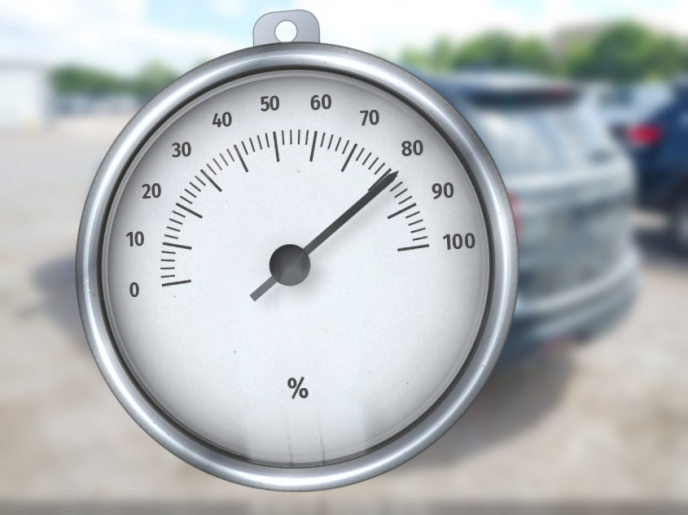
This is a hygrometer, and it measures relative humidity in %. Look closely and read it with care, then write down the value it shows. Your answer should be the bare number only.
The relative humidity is 82
